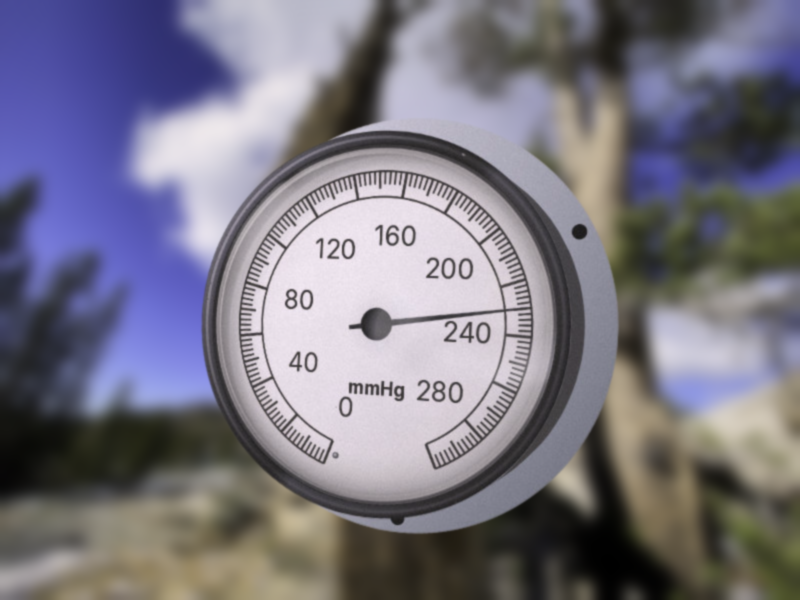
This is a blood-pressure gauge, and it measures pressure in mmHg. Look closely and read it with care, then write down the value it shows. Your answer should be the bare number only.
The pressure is 230
